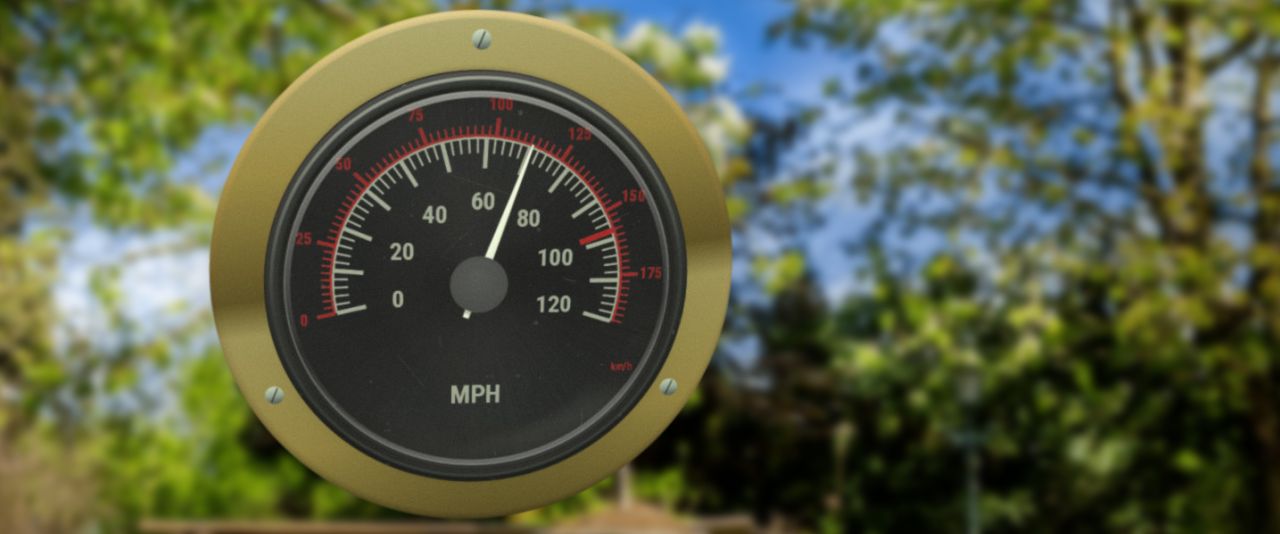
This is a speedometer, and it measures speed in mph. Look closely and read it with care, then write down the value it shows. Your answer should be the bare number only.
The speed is 70
